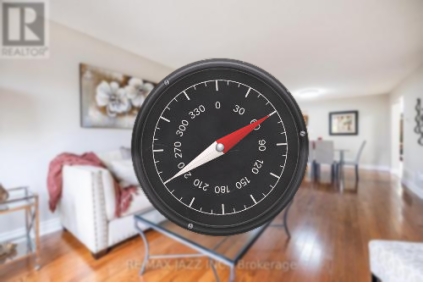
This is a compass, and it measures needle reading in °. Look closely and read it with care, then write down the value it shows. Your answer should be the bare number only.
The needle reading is 60
